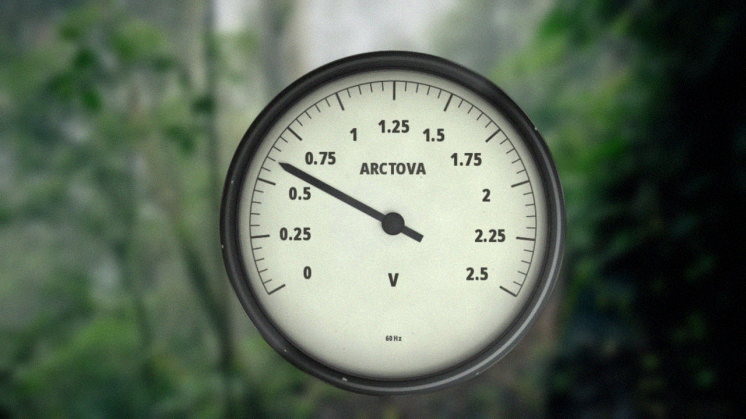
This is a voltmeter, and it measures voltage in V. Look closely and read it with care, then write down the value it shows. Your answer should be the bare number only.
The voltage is 0.6
